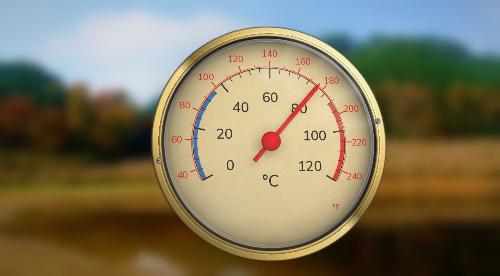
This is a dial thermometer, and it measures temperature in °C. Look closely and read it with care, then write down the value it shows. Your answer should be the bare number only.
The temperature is 80
